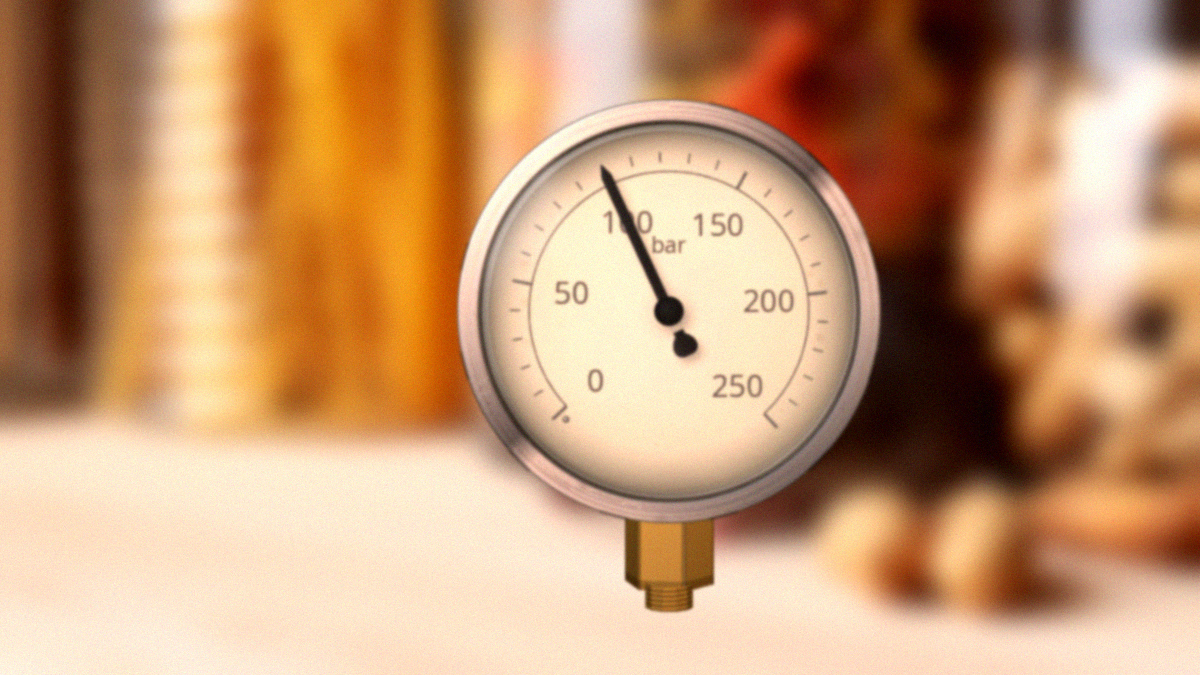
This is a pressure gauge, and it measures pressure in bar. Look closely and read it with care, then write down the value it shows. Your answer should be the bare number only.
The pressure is 100
